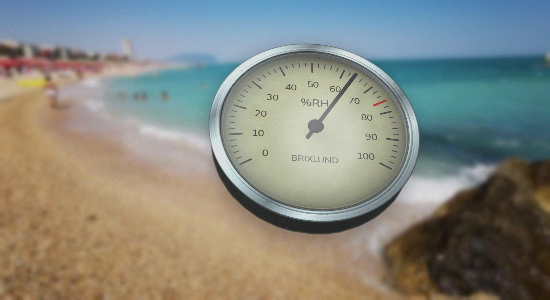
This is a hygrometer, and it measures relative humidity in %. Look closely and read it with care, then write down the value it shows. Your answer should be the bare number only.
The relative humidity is 64
